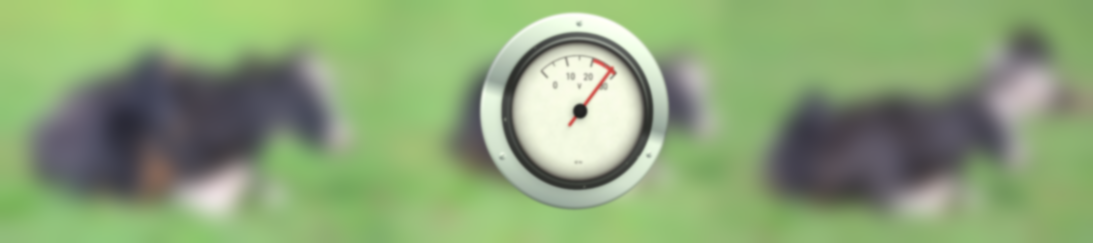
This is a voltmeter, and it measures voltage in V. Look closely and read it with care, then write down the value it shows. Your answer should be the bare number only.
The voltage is 27.5
